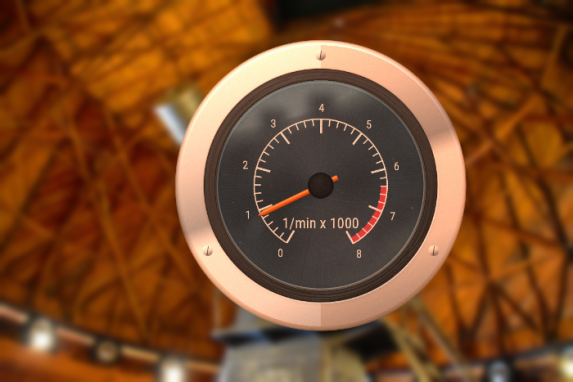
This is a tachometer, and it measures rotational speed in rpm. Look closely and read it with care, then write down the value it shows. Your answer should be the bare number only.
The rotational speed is 900
